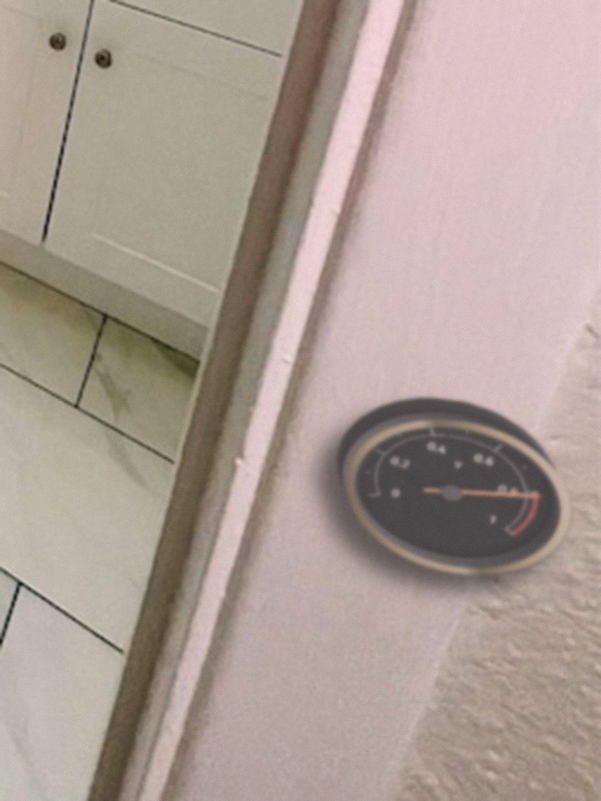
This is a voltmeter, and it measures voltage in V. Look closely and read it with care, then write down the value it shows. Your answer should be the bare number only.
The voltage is 0.8
